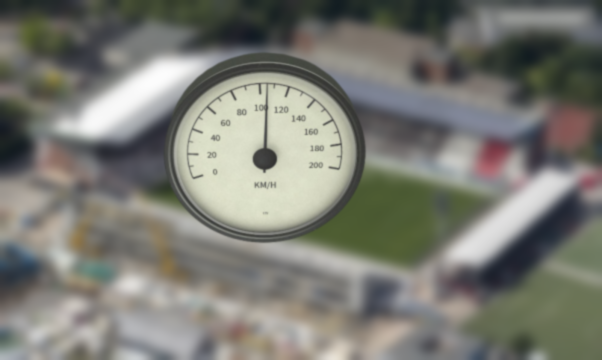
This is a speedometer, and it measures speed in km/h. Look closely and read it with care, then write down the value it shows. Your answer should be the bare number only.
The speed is 105
